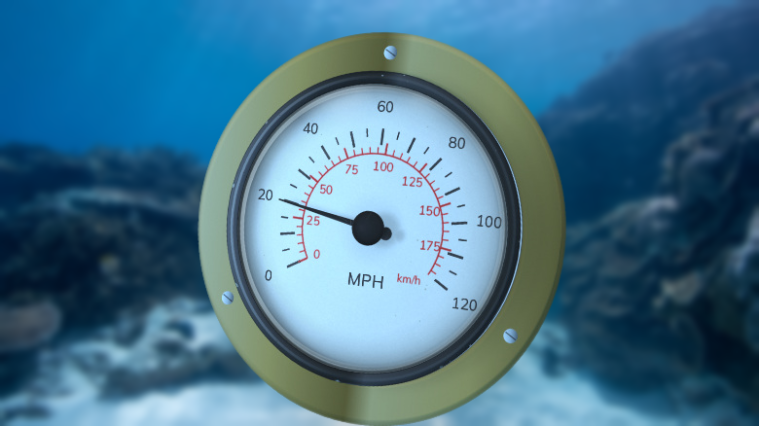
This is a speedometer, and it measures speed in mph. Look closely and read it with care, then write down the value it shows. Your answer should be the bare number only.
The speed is 20
